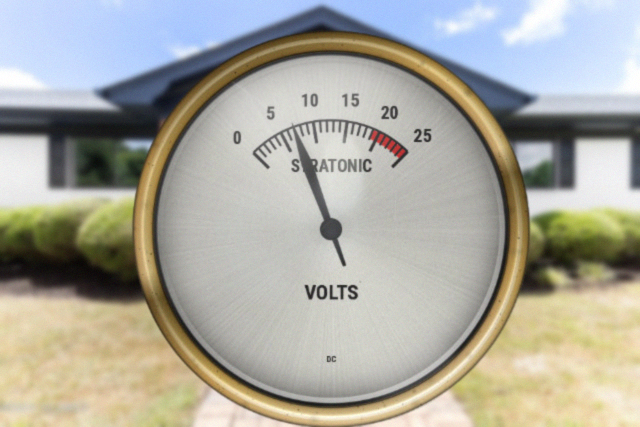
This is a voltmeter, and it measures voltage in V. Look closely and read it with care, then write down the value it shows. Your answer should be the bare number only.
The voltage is 7
